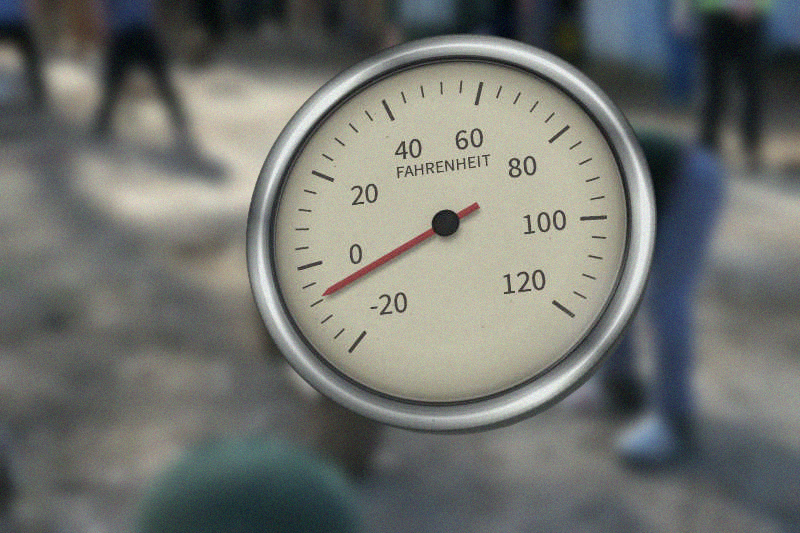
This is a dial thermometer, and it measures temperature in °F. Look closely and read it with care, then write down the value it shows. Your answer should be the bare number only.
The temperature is -8
